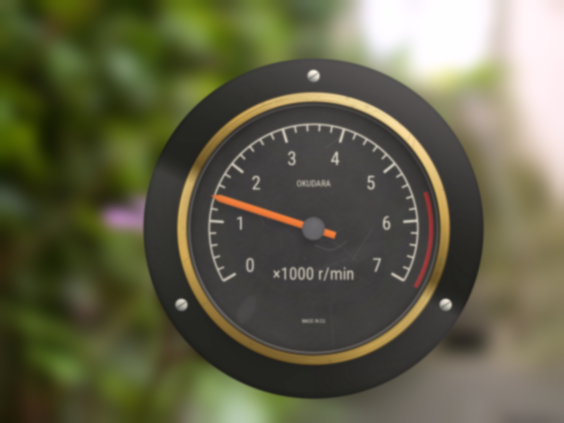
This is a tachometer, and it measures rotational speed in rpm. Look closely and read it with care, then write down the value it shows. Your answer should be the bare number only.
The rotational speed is 1400
